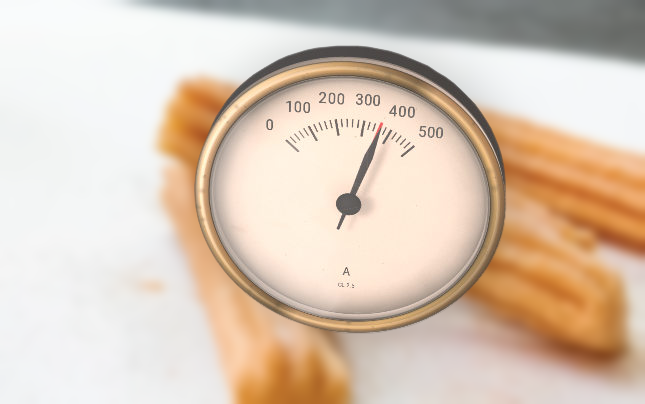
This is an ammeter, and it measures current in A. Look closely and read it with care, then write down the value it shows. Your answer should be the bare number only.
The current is 360
